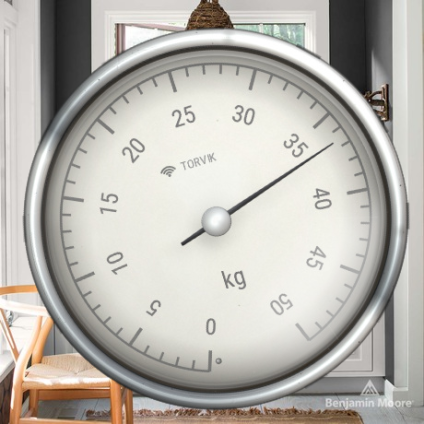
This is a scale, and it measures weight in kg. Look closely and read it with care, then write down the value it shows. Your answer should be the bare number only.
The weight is 36.5
